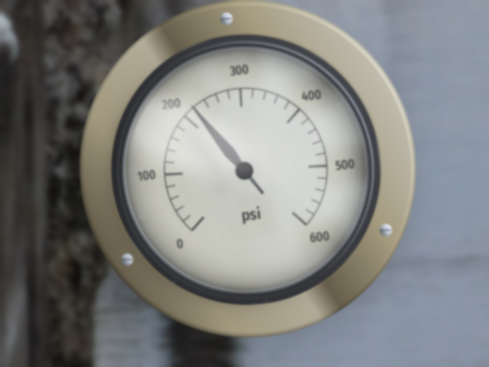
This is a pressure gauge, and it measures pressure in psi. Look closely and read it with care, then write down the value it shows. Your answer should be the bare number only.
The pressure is 220
